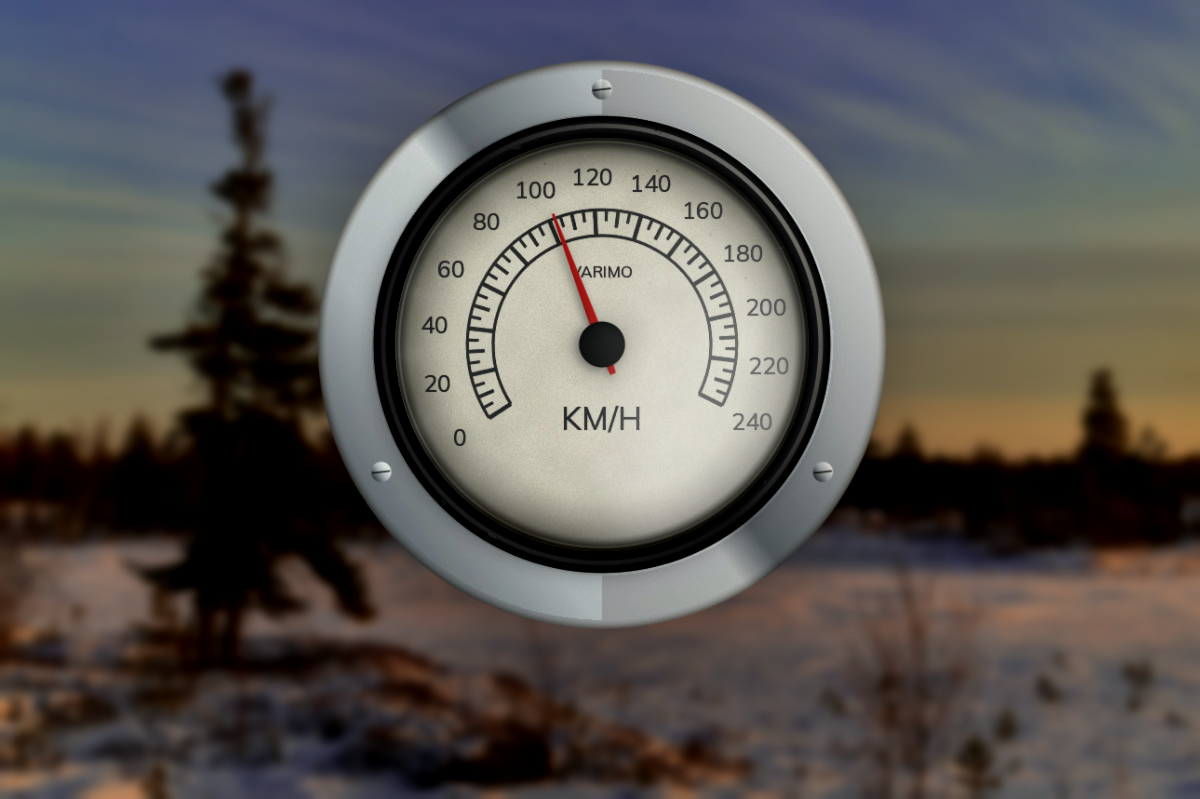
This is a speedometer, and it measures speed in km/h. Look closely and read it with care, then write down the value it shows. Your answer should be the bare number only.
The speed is 102.5
